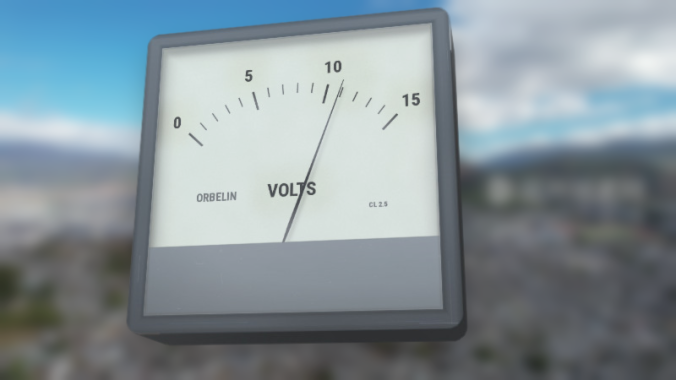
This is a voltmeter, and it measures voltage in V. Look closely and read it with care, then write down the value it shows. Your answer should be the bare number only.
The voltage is 11
